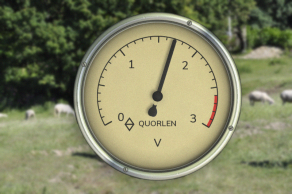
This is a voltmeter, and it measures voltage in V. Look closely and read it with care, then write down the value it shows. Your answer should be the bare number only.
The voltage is 1.7
